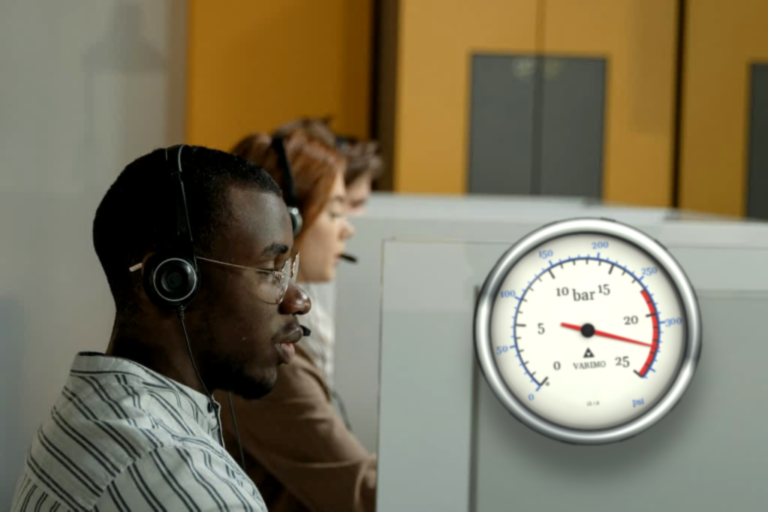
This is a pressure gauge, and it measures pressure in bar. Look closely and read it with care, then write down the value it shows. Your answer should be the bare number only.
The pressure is 22.5
